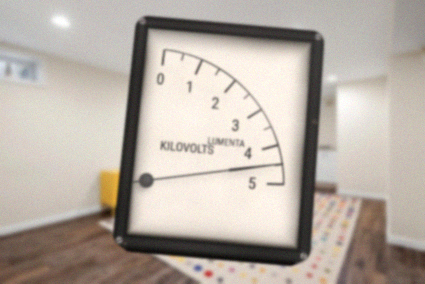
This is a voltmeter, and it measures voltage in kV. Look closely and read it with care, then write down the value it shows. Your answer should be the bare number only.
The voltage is 4.5
